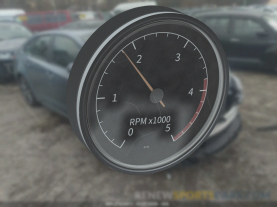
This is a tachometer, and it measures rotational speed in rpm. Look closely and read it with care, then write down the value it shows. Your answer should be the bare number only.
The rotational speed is 1800
